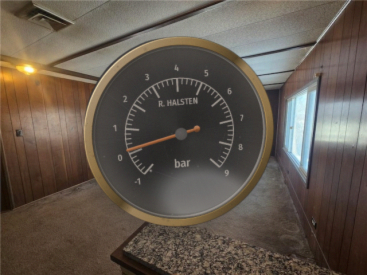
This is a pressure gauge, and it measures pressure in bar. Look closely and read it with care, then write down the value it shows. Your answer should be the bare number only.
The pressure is 0.2
